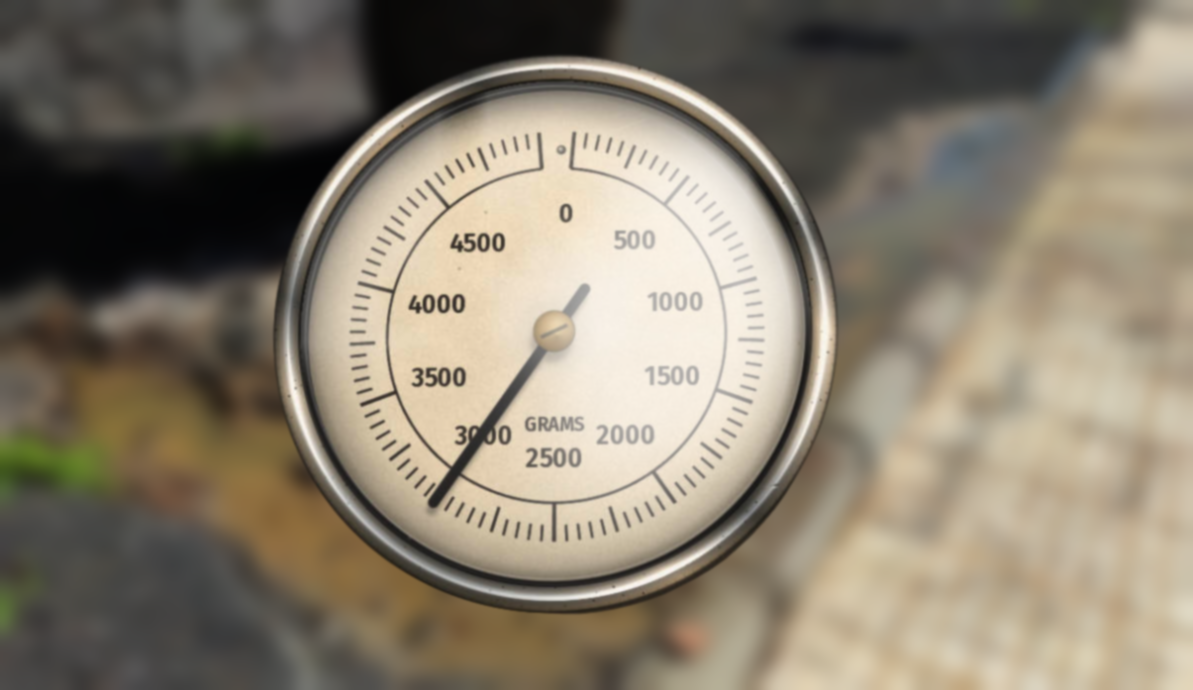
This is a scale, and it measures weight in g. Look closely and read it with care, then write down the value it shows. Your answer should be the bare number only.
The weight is 3000
